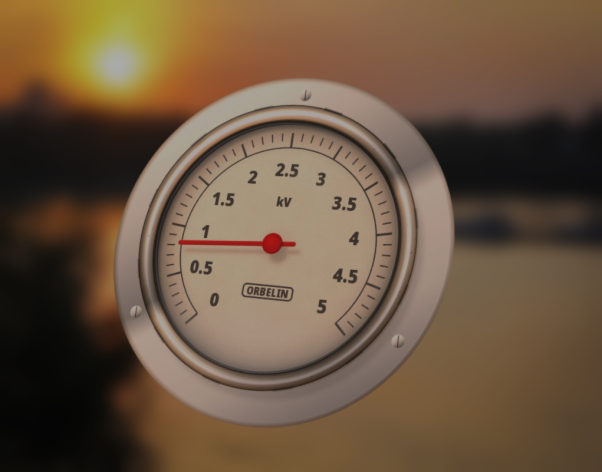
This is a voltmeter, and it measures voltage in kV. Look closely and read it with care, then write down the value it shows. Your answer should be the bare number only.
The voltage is 0.8
